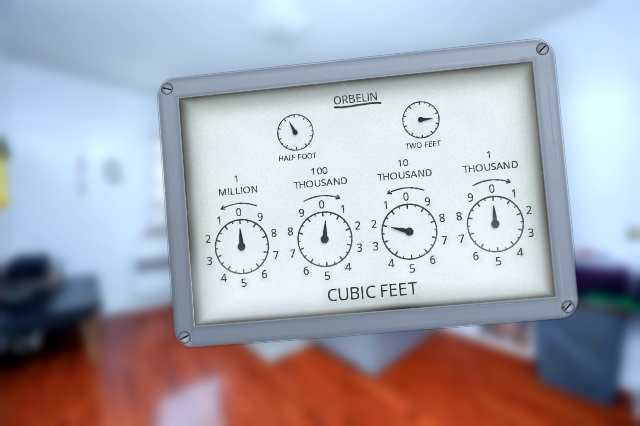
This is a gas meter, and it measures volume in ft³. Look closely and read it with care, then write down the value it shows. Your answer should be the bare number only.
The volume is 2000
